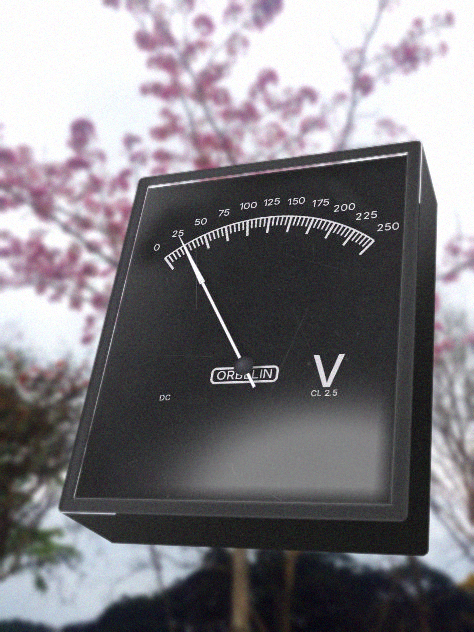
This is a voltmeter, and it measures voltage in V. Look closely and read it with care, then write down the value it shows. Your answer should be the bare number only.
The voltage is 25
